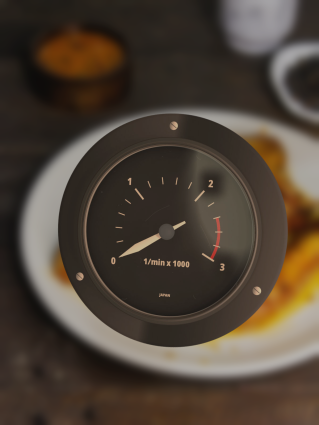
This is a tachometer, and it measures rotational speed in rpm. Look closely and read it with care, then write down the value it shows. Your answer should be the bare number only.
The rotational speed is 0
